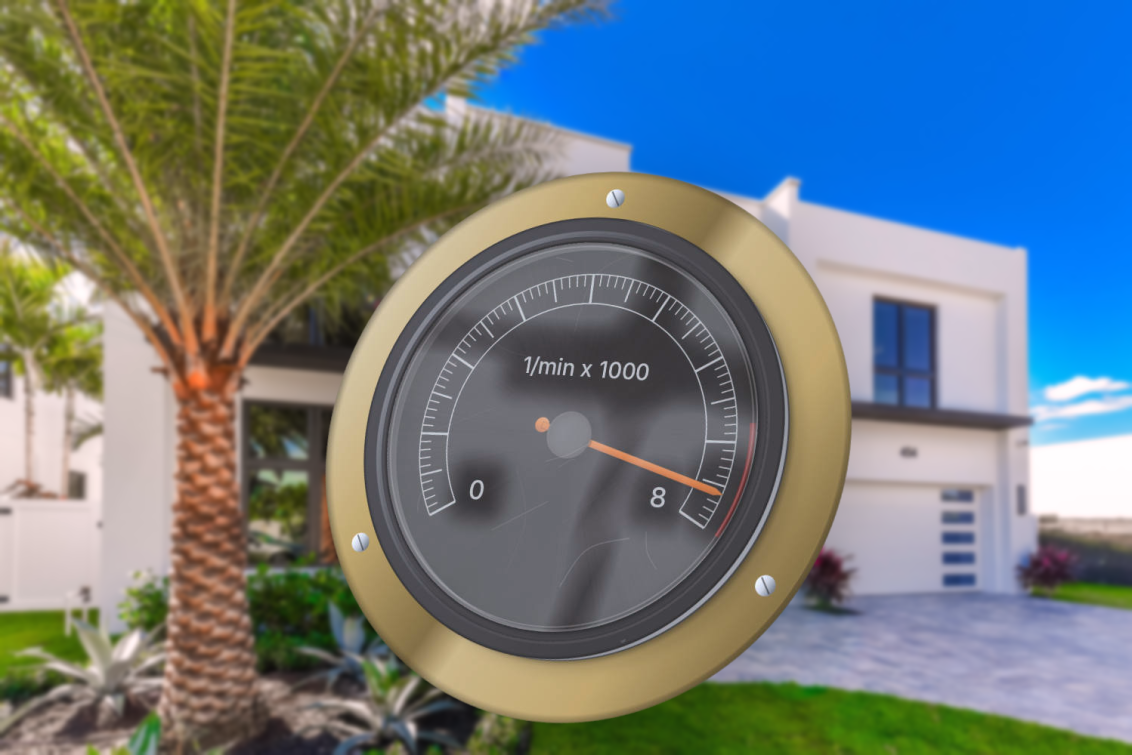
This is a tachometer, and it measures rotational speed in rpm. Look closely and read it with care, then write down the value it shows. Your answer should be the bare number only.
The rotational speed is 7600
